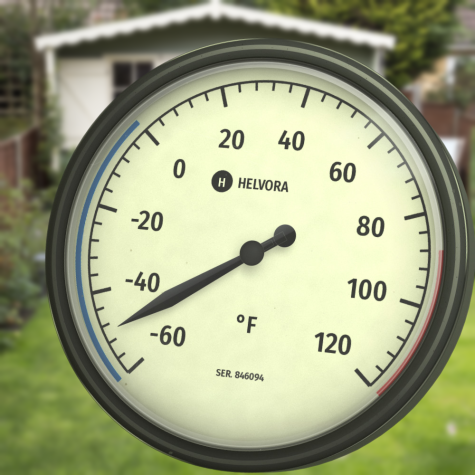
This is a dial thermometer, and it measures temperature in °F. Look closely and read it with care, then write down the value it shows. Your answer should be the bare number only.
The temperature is -50
